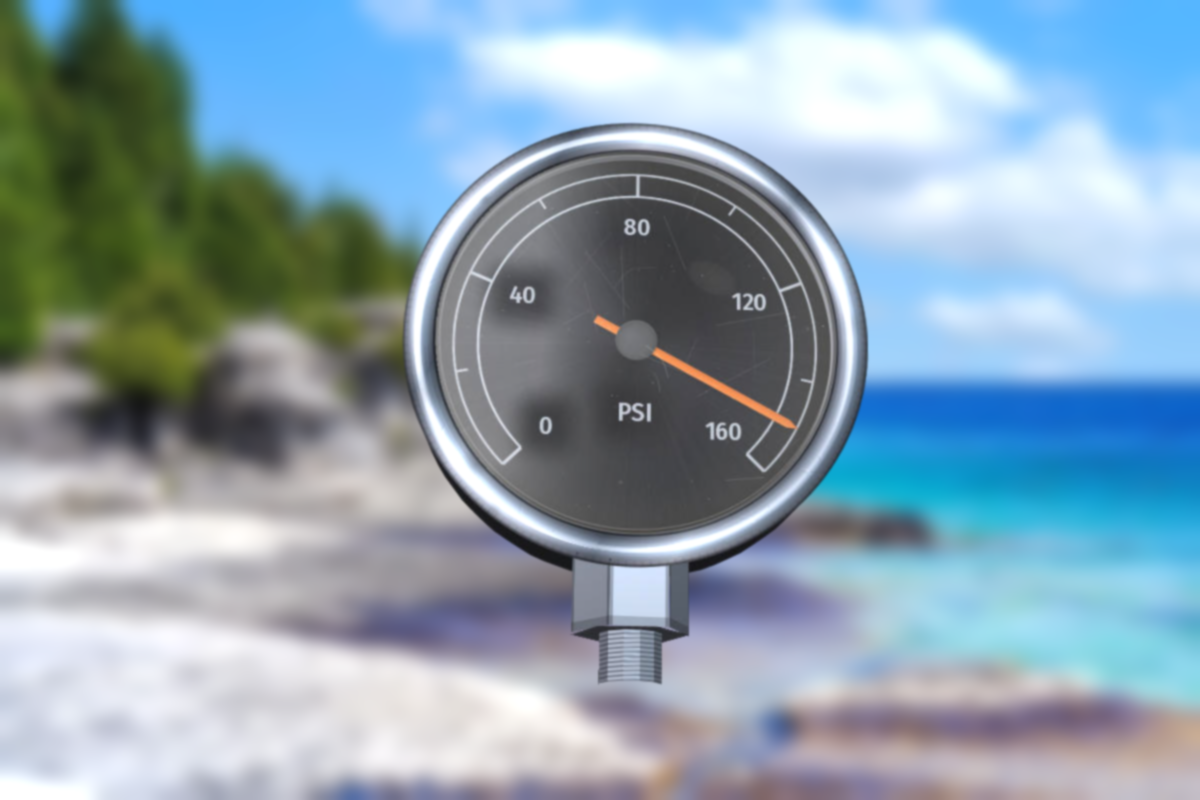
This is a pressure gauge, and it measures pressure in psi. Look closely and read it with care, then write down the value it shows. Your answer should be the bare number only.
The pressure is 150
